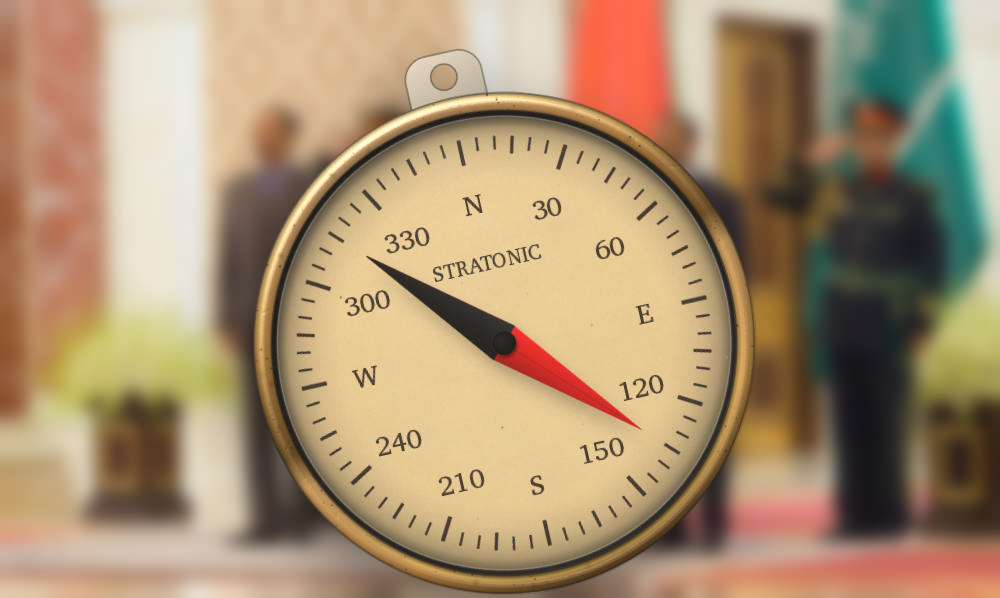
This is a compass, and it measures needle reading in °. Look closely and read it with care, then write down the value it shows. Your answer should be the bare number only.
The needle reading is 135
